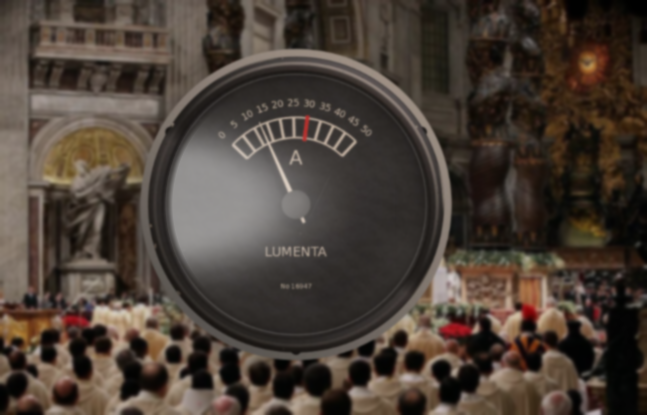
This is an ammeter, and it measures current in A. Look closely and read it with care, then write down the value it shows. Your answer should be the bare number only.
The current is 12.5
